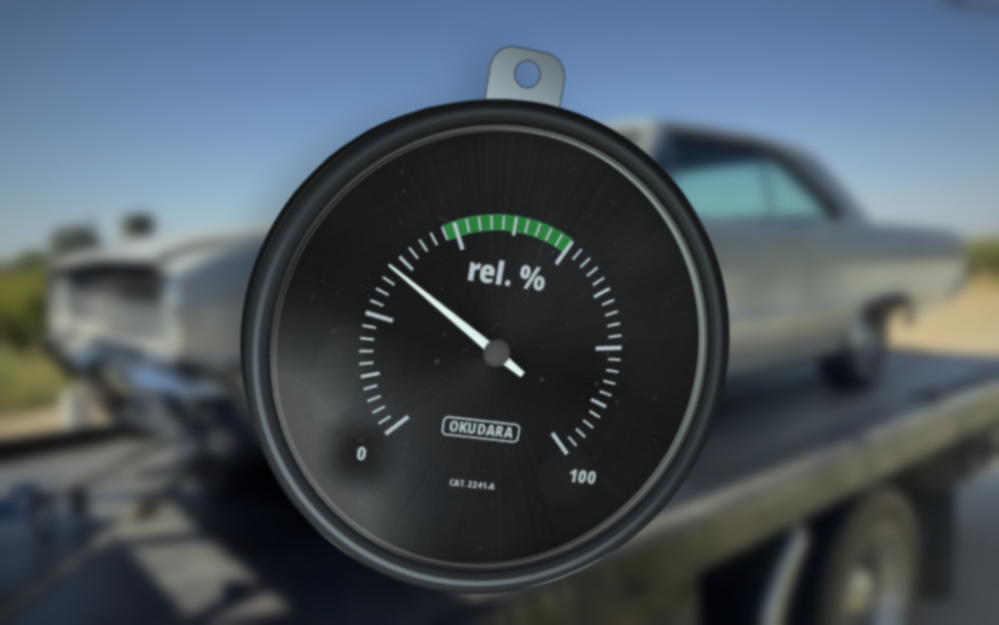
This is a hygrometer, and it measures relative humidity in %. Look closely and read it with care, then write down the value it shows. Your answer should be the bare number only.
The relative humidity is 28
